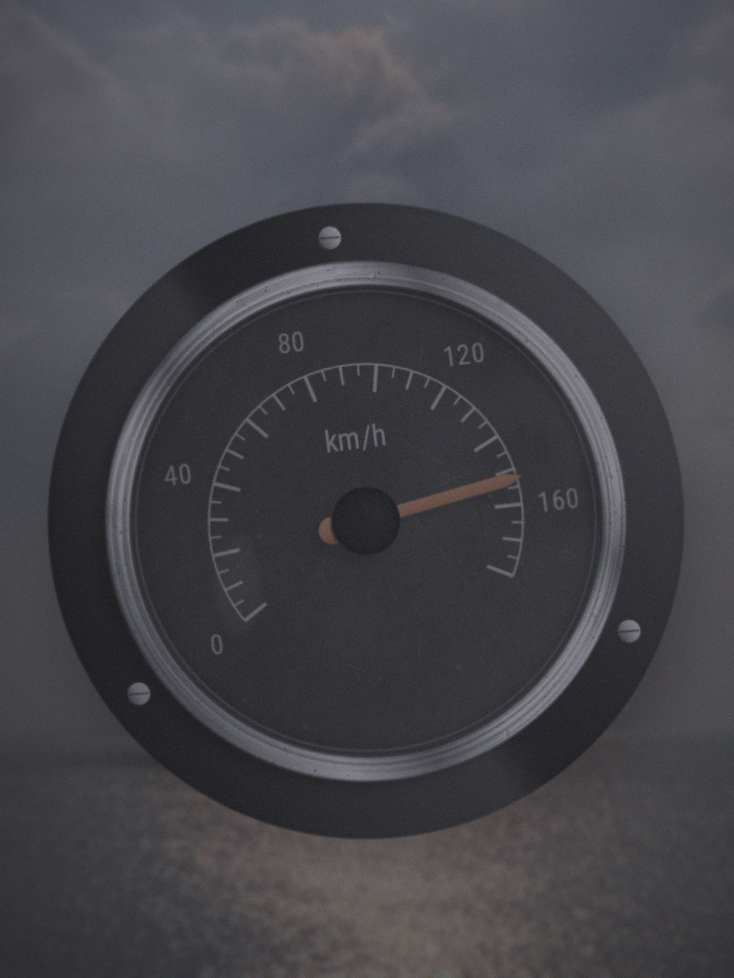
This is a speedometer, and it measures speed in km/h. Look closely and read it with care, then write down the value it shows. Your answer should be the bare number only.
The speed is 152.5
